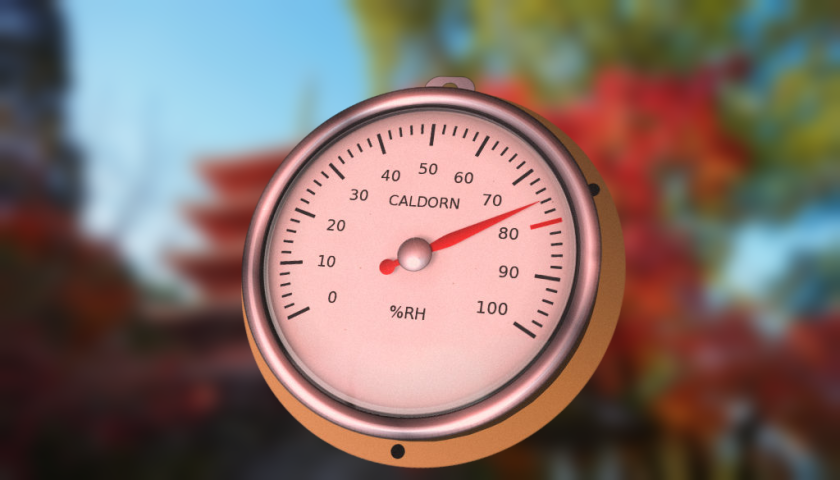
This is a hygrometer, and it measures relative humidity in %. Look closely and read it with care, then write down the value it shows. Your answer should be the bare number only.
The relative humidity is 76
